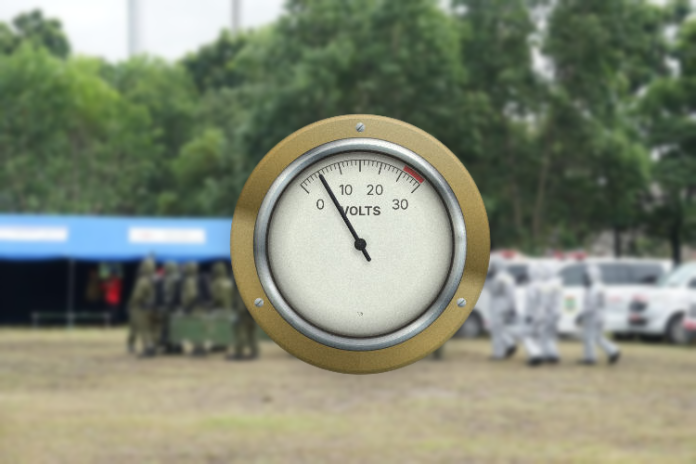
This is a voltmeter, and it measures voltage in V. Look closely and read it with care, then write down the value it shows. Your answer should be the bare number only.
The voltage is 5
